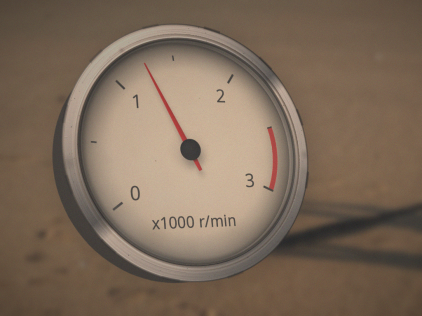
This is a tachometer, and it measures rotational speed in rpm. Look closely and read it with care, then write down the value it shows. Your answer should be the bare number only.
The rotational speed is 1250
